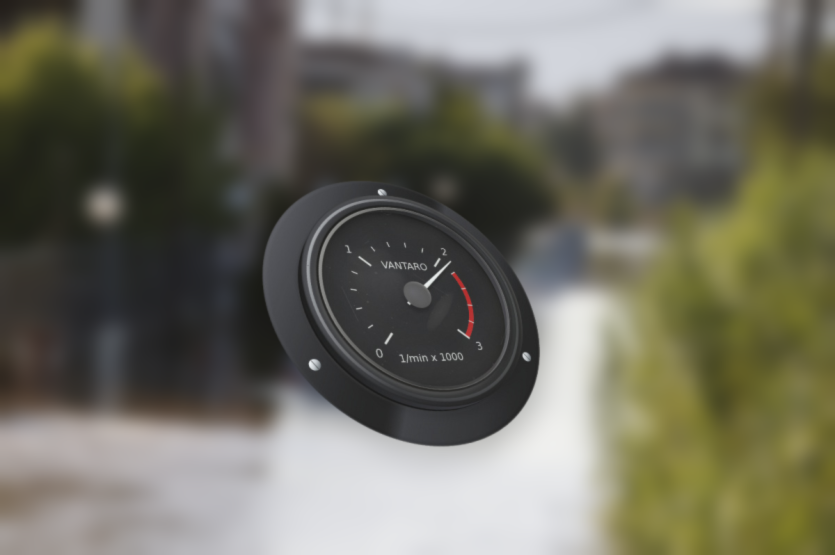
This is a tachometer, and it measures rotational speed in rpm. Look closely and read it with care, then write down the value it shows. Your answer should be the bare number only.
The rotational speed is 2100
